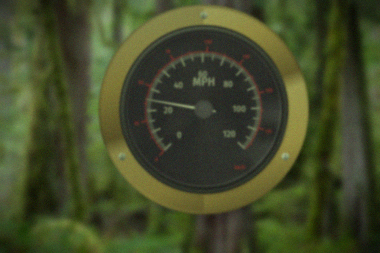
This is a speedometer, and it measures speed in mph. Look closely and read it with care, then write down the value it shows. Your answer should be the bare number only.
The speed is 25
